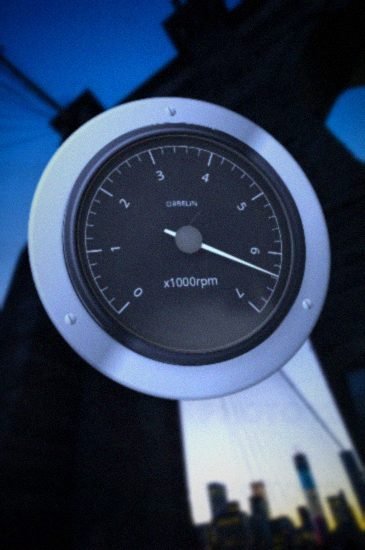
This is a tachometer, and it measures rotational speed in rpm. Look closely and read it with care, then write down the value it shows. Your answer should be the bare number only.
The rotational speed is 6400
